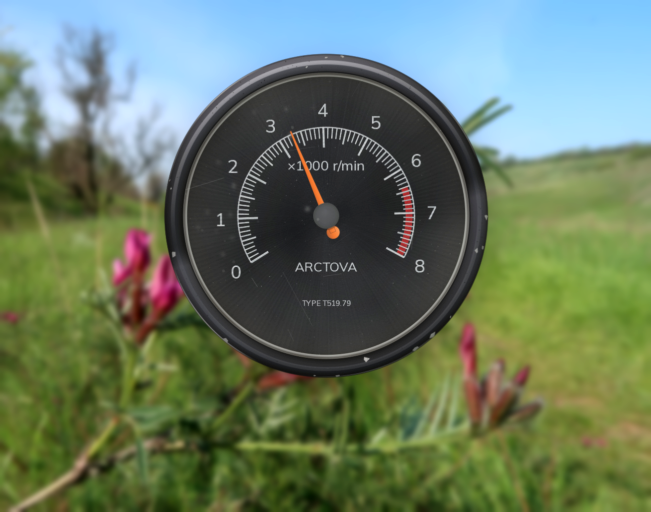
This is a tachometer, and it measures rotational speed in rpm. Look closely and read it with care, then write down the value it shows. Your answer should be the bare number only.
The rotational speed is 3300
